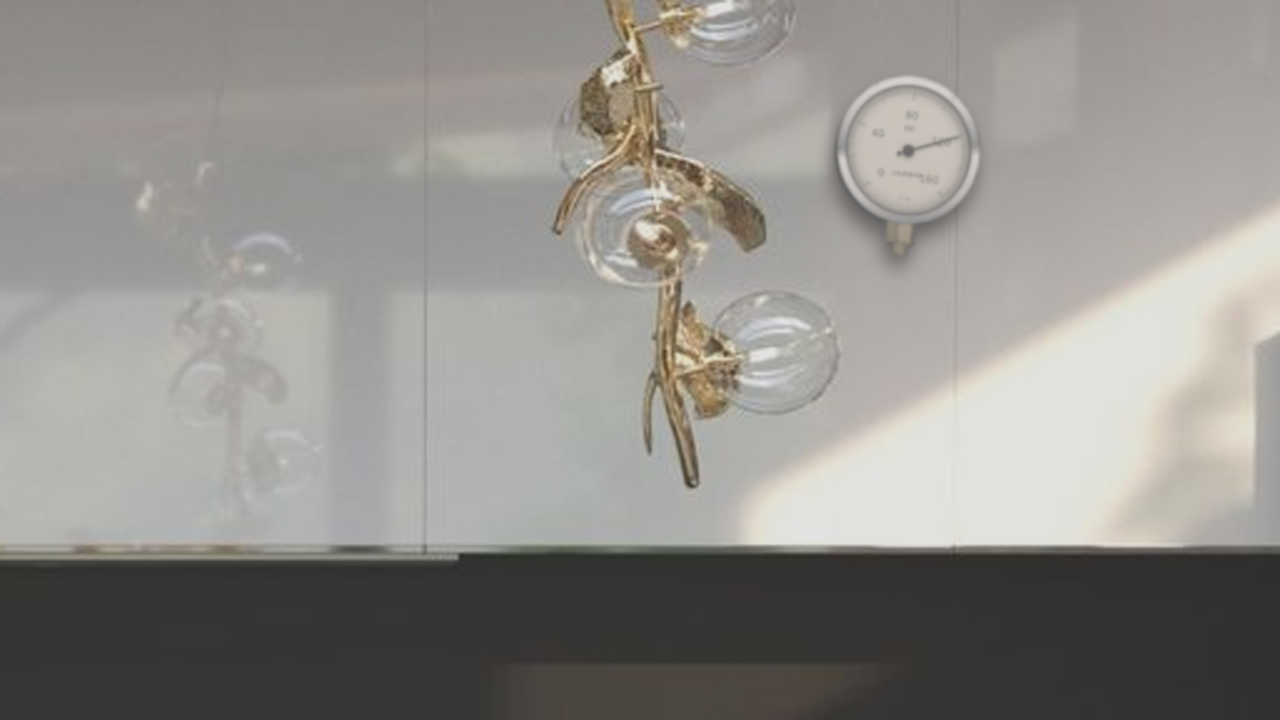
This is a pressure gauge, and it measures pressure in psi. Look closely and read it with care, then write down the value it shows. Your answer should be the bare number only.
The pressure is 120
